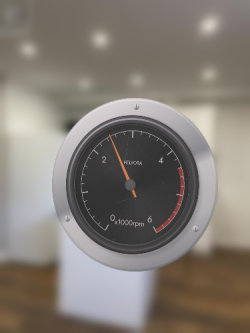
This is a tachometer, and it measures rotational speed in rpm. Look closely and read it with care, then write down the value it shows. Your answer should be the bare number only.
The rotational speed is 2500
